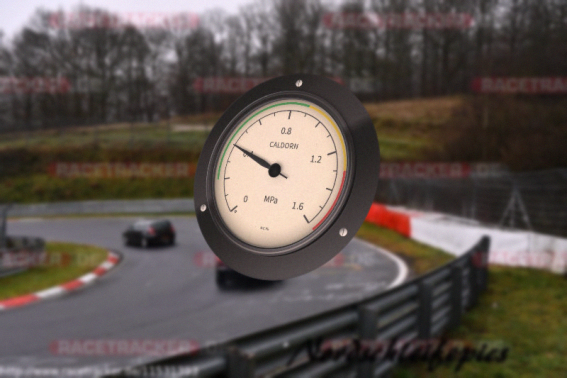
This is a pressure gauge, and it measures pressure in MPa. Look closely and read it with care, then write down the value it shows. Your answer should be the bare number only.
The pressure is 0.4
